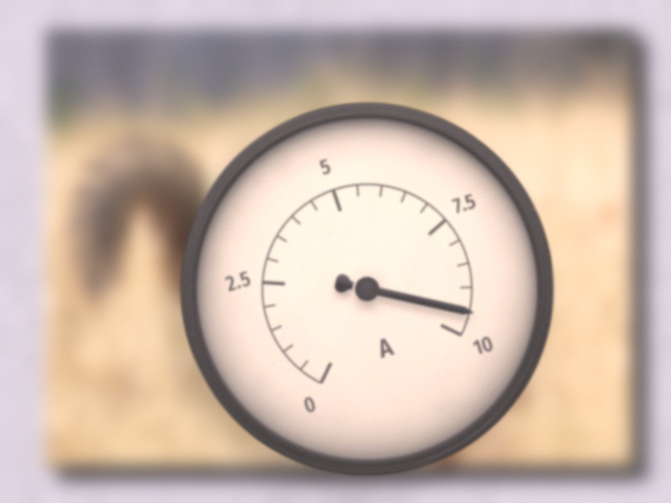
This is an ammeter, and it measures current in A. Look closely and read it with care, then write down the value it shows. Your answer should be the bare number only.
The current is 9.5
